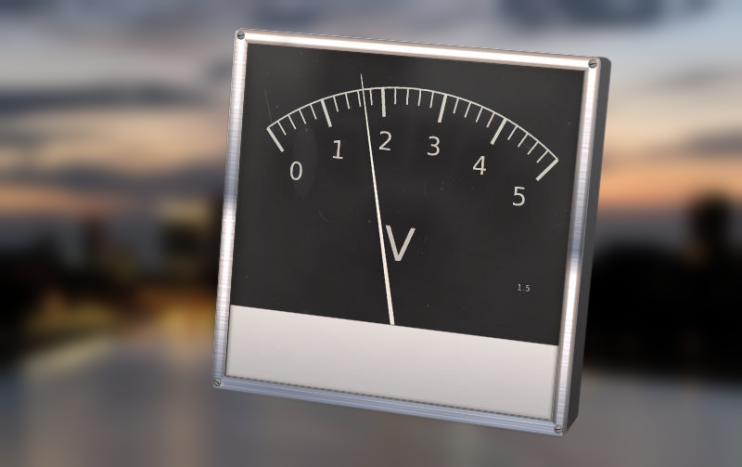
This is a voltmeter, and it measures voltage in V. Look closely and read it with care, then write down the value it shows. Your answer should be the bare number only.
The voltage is 1.7
